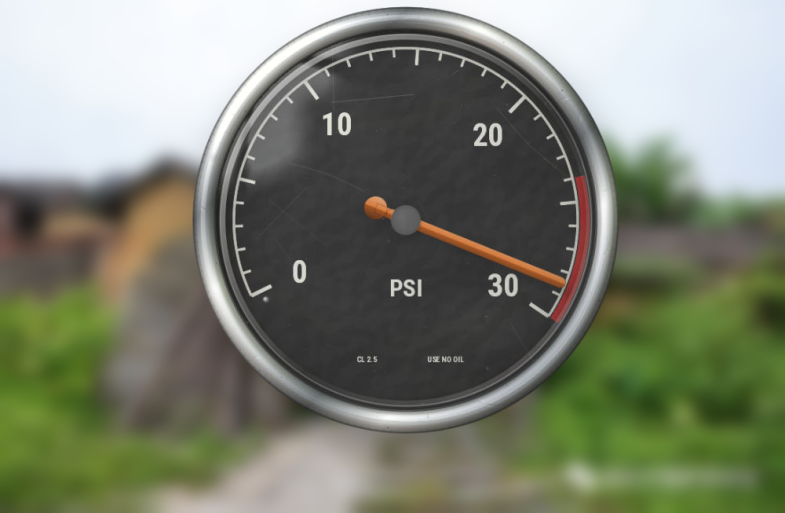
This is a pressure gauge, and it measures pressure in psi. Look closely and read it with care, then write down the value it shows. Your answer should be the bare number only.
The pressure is 28.5
